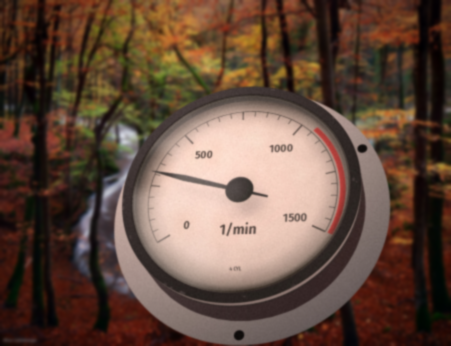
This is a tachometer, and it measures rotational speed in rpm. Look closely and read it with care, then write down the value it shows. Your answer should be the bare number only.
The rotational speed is 300
